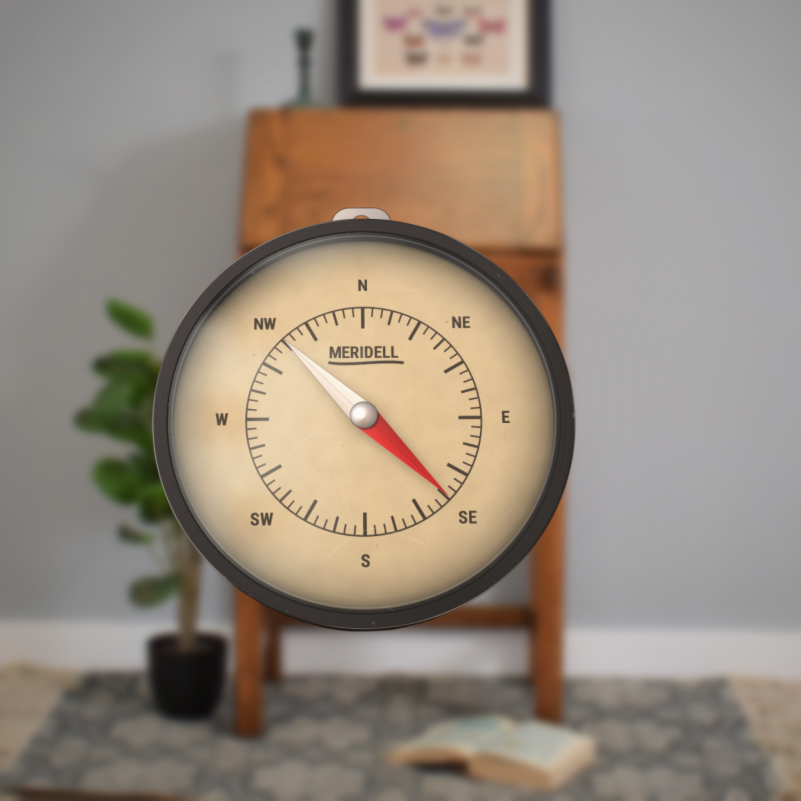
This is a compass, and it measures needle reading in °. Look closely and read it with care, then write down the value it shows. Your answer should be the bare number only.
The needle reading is 135
